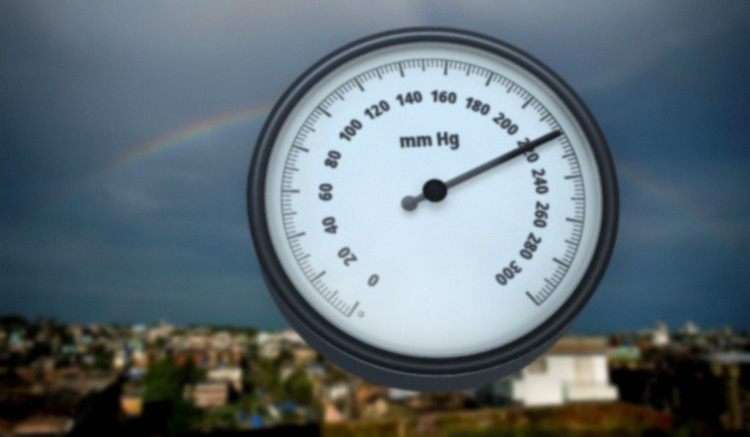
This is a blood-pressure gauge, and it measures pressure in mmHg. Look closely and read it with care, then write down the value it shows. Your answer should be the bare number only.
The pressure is 220
